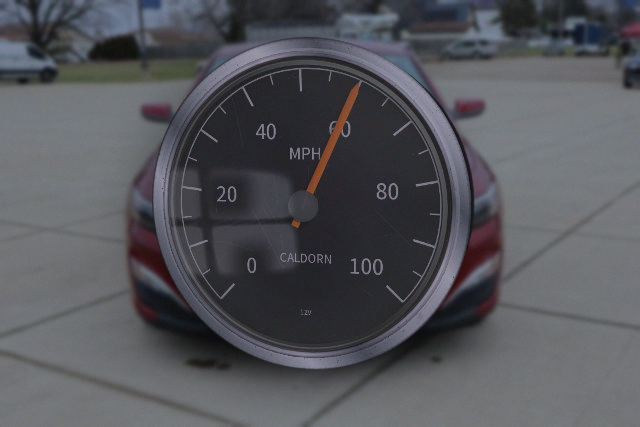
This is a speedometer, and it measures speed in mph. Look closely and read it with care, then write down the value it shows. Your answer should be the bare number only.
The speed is 60
